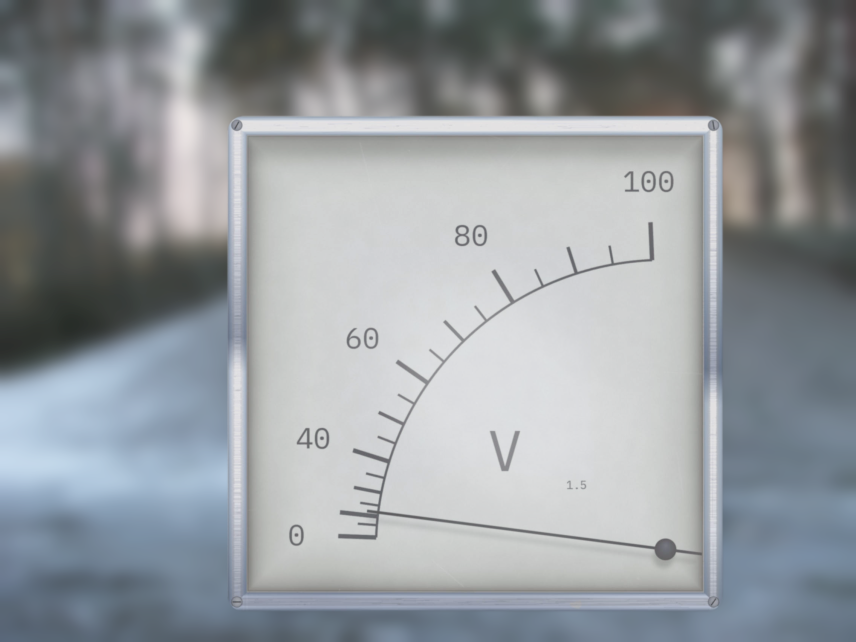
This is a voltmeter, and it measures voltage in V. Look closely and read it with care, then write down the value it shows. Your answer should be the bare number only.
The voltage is 22.5
